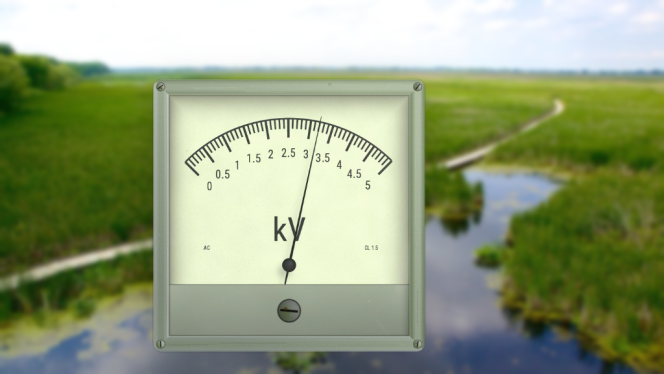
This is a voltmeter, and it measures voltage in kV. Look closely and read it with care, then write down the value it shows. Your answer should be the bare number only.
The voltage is 3.2
